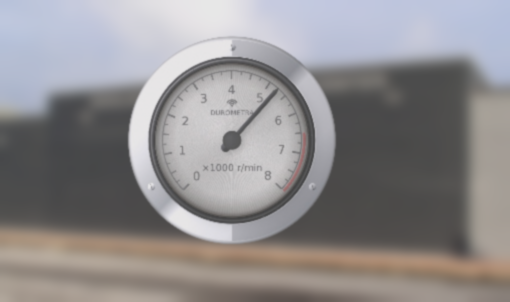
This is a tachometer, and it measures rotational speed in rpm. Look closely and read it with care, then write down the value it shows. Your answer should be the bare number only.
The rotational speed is 5250
